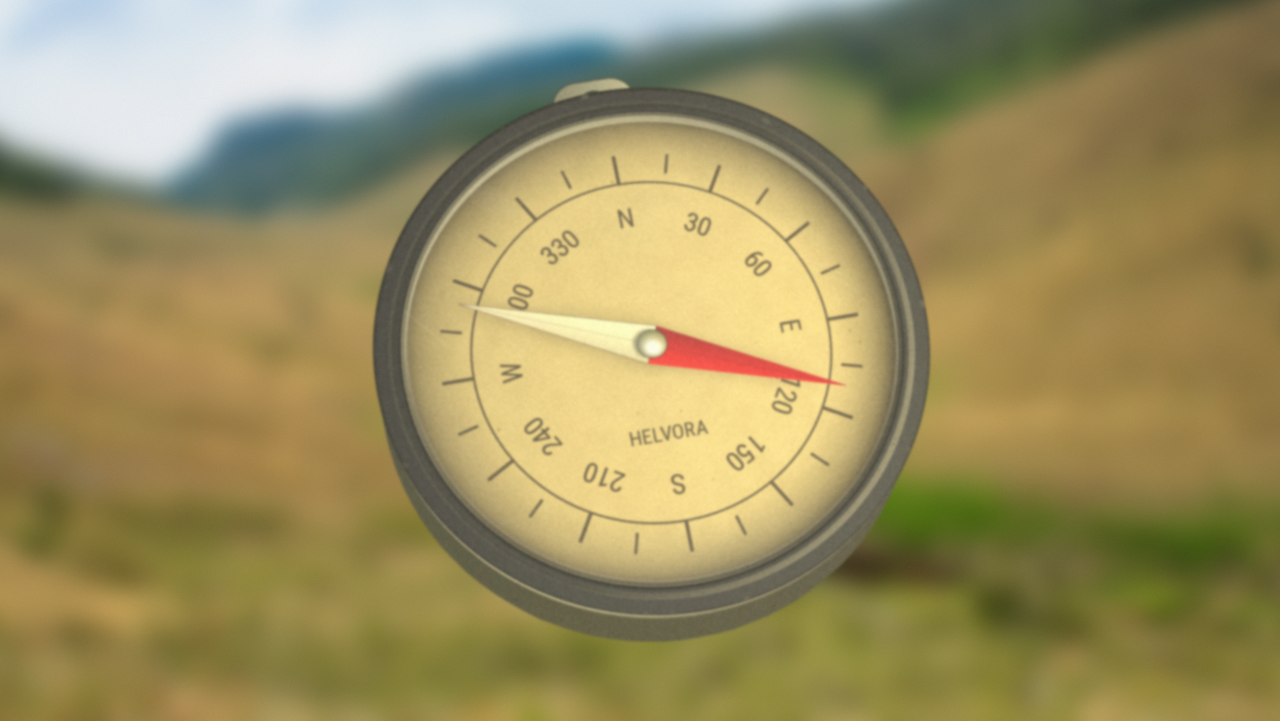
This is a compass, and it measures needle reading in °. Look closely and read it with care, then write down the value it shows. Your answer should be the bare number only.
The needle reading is 112.5
